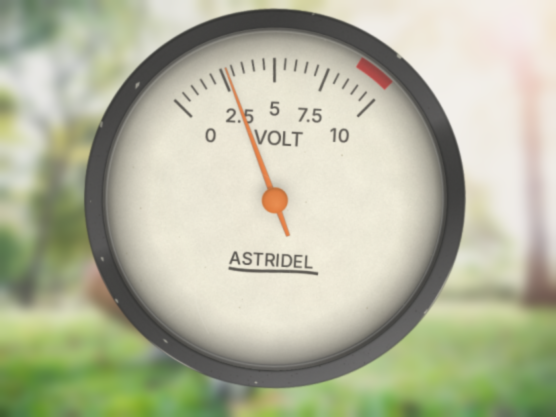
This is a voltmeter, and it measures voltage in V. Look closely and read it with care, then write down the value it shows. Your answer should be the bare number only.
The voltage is 2.75
